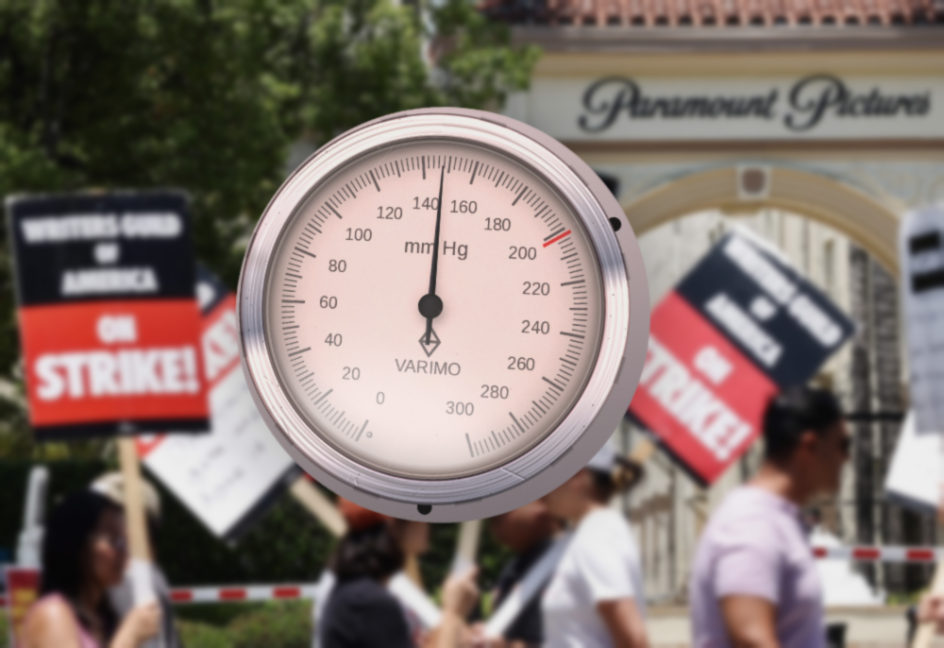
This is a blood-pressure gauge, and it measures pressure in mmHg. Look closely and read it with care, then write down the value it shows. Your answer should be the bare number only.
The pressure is 148
